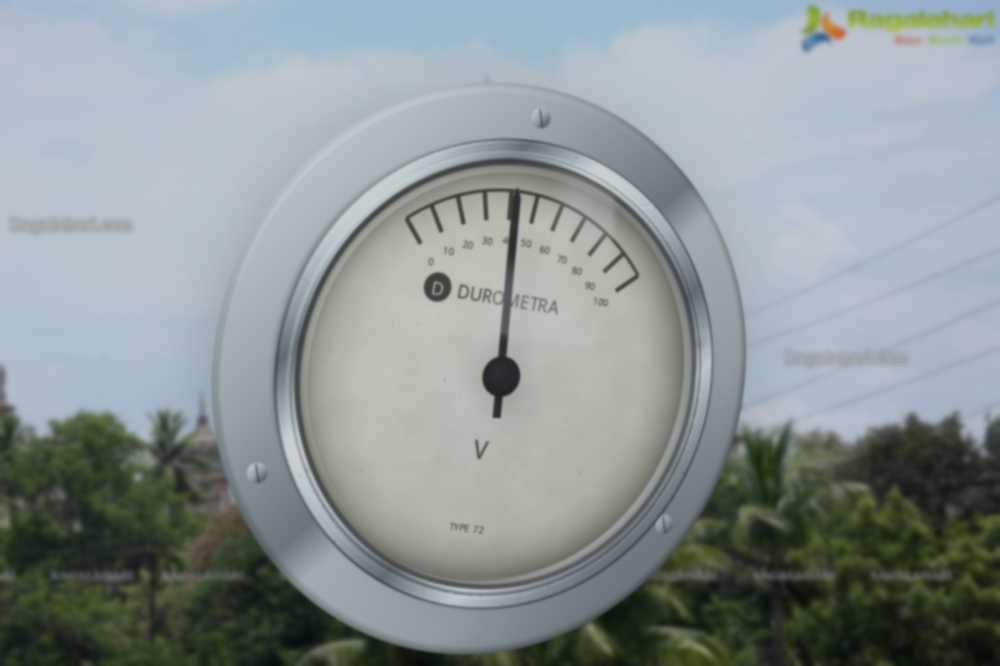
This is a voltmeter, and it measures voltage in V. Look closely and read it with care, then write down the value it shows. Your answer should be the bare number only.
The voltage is 40
